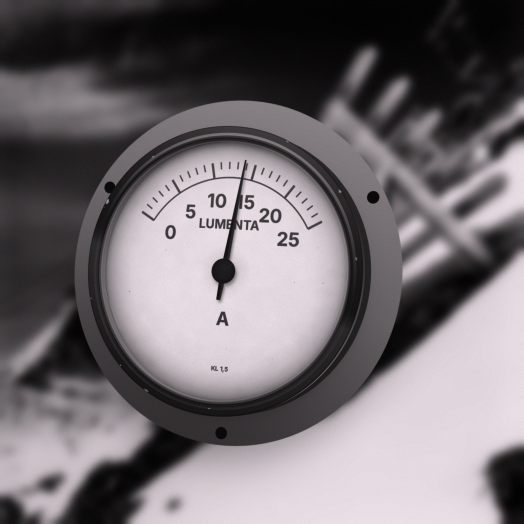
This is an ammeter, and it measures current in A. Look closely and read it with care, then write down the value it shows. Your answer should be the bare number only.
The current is 14
